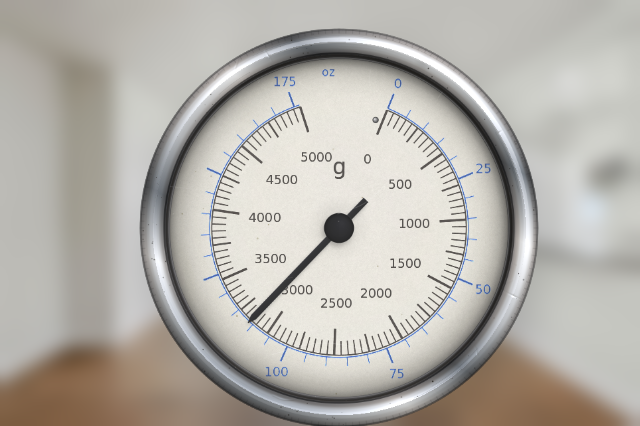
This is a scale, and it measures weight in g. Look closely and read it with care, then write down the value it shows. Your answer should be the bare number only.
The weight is 3150
